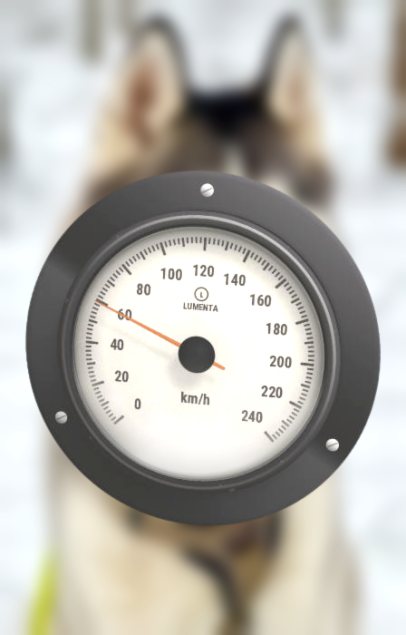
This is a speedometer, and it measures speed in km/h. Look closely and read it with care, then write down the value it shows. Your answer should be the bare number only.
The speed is 60
